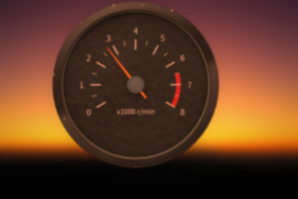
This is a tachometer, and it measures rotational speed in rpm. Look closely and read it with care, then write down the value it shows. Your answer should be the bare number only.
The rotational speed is 2750
